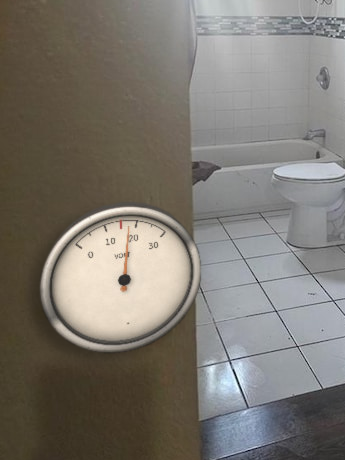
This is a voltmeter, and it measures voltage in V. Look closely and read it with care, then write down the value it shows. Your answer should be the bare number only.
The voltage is 17.5
